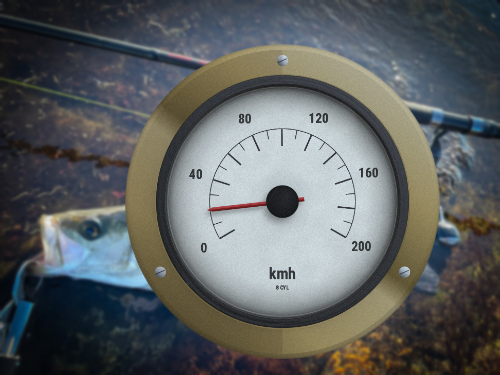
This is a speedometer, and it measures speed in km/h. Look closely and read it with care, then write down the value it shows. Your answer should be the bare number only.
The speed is 20
